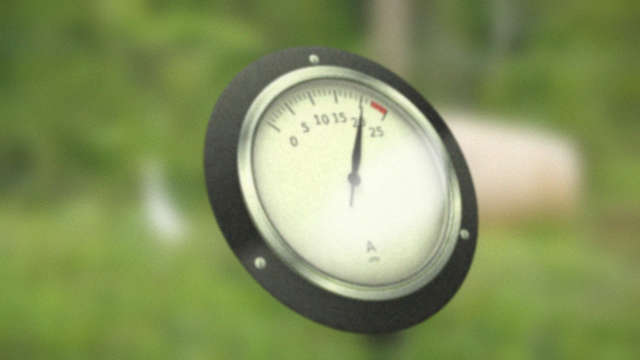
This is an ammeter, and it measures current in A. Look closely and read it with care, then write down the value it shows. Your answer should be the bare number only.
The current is 20
